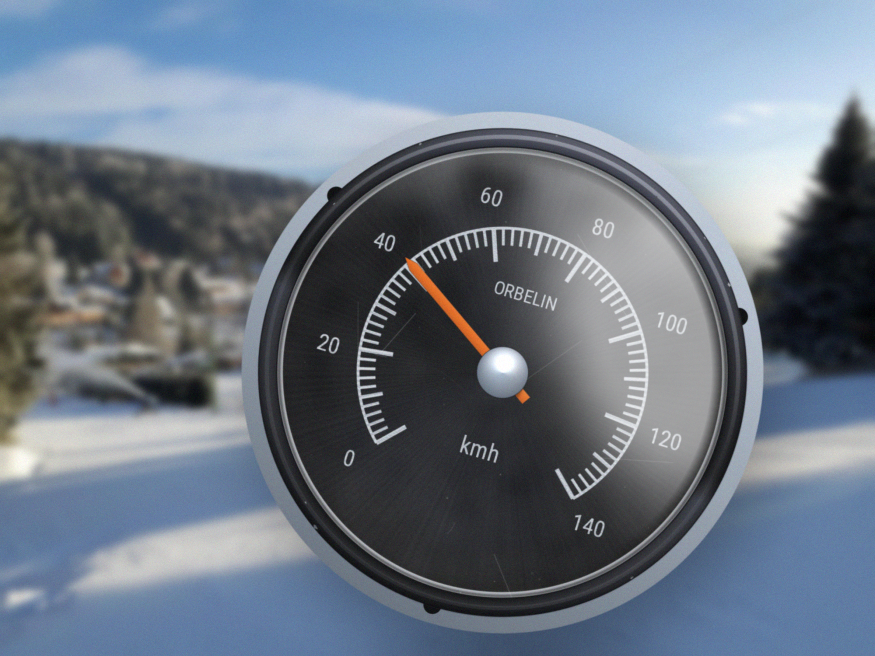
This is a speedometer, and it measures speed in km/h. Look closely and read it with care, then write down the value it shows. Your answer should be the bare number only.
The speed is 41
